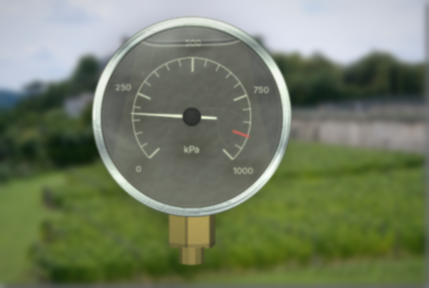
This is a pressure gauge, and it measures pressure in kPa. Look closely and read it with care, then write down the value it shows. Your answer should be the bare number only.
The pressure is 175
